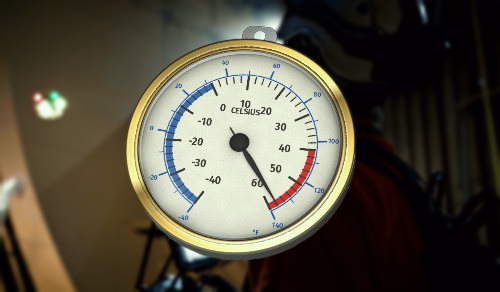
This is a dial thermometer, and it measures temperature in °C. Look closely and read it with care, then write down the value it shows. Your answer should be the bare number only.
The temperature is 58
